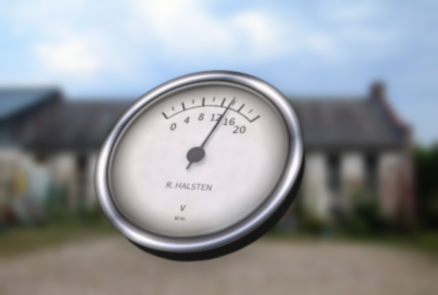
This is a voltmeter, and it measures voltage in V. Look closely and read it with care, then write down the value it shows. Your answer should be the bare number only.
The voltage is 14
